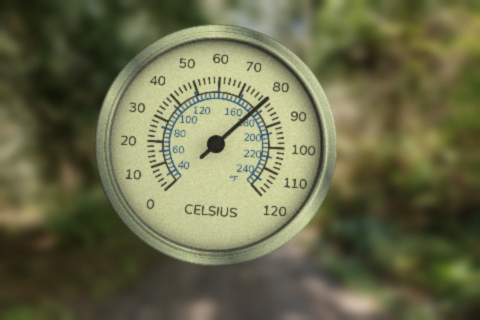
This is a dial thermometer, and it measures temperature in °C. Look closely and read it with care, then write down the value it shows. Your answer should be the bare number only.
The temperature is 80
